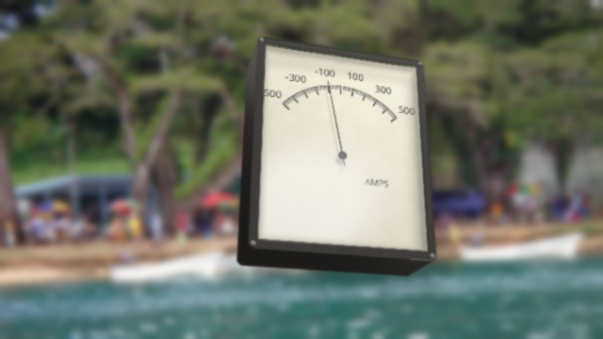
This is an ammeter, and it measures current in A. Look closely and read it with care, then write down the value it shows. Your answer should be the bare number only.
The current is -100
